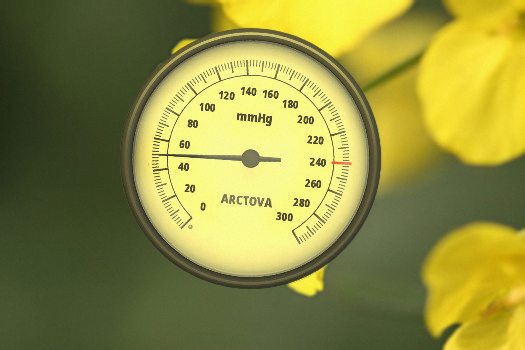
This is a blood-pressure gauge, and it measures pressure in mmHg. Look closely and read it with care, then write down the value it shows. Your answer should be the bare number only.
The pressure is 50
